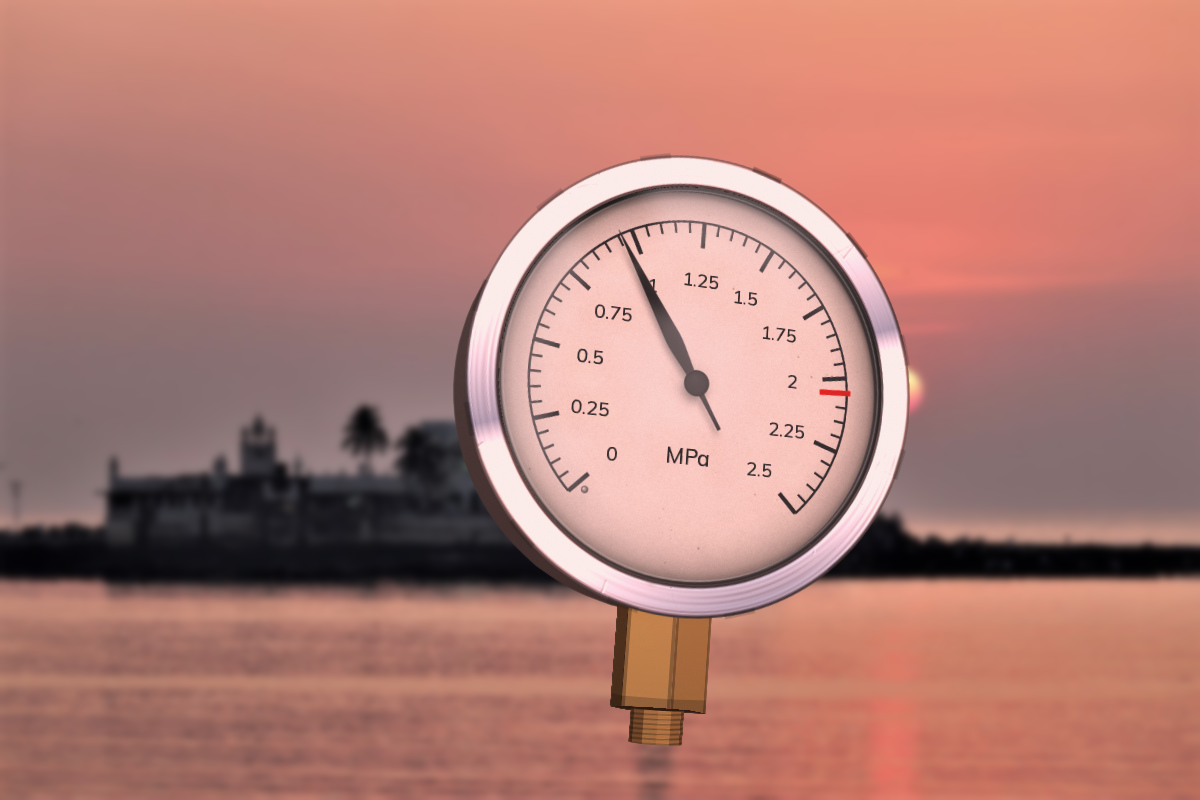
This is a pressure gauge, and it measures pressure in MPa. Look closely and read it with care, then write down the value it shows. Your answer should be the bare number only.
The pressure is 0.95
